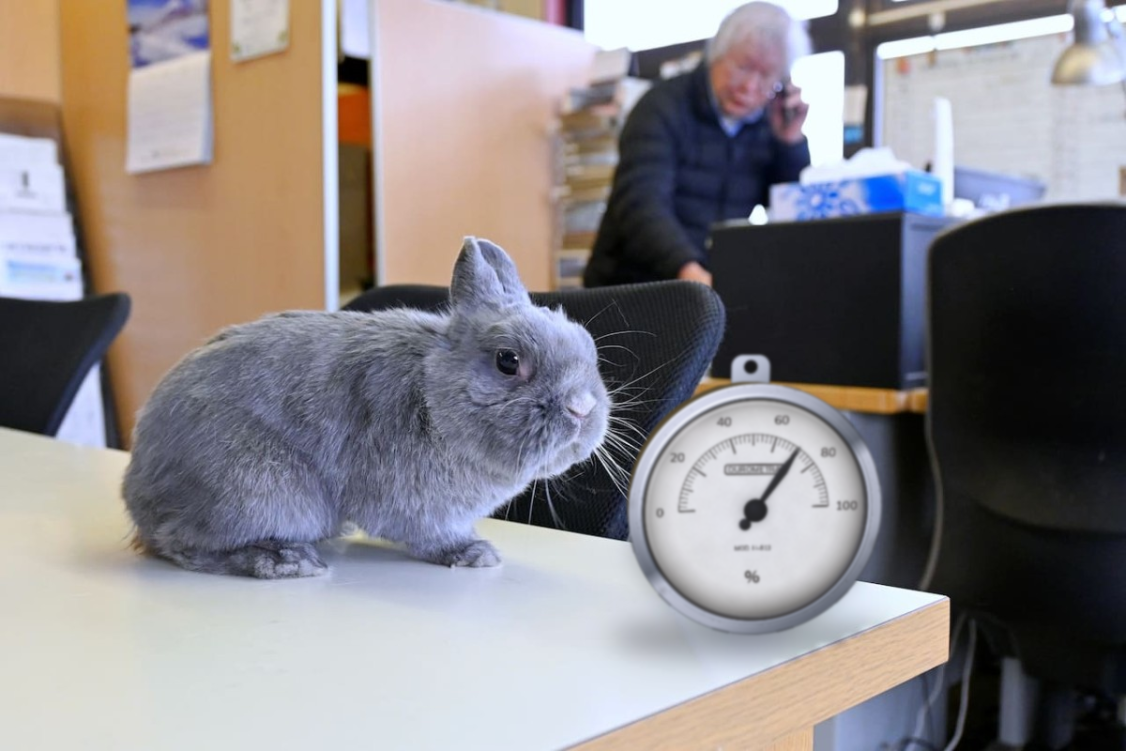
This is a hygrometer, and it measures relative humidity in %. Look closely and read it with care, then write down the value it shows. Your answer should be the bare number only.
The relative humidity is 70
